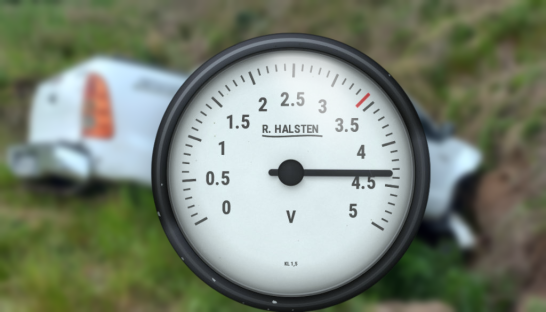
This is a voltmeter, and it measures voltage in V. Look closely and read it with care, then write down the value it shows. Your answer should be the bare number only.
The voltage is 4.35
